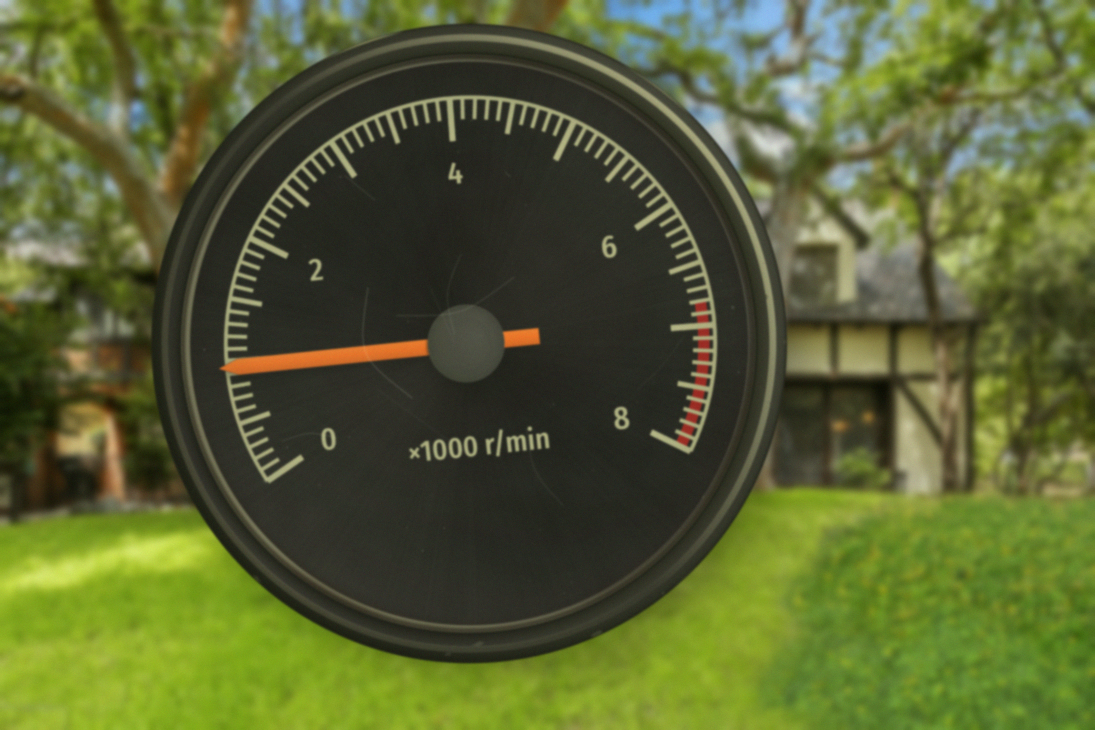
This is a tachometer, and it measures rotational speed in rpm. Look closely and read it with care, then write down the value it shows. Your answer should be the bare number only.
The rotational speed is 950
